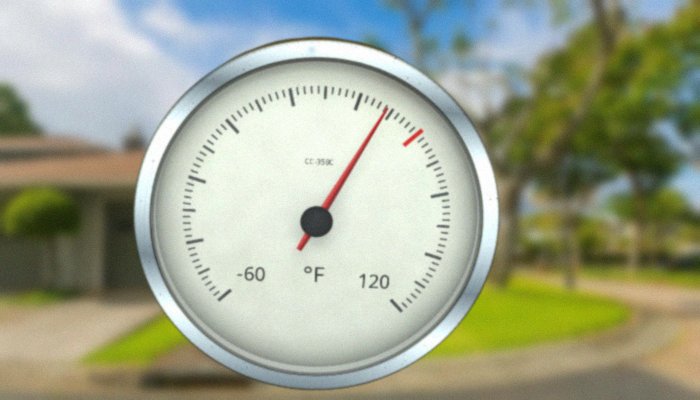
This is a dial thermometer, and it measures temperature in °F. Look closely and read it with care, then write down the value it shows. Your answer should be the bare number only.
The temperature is 48
